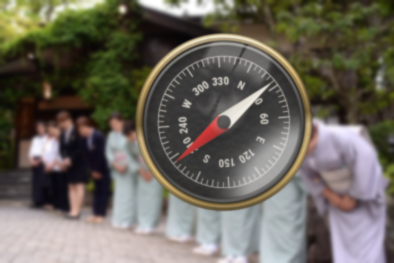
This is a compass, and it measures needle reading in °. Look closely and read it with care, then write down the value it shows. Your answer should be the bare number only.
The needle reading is 205
